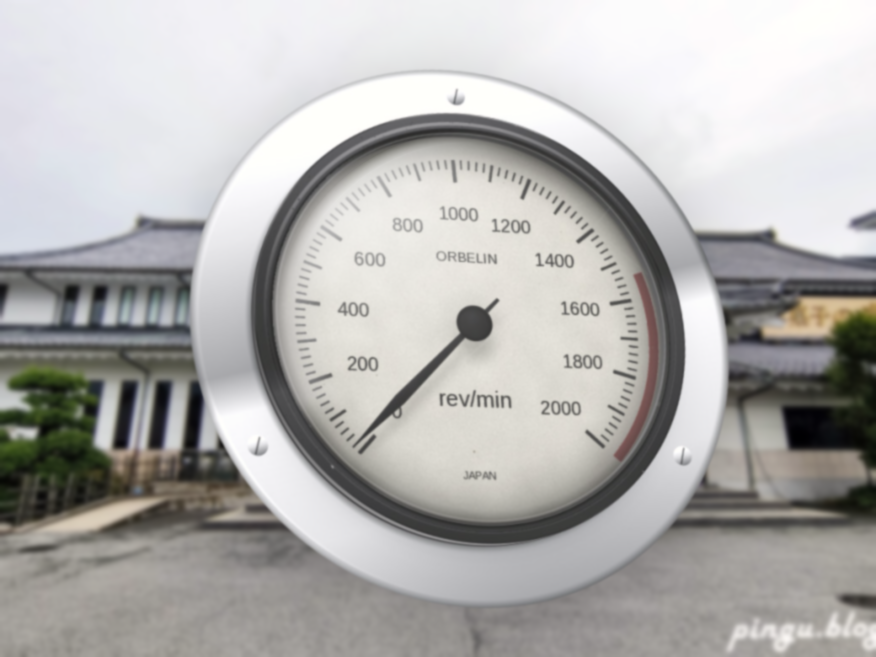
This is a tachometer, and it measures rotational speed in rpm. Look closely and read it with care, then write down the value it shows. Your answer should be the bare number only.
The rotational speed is 20
